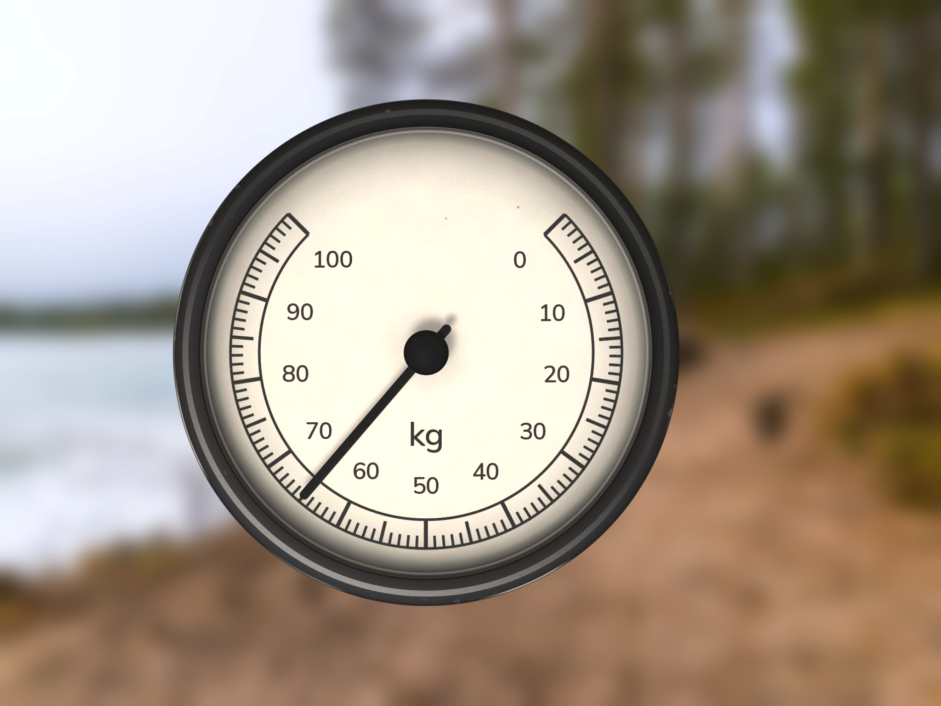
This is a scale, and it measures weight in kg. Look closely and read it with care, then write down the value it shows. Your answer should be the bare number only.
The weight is 65
